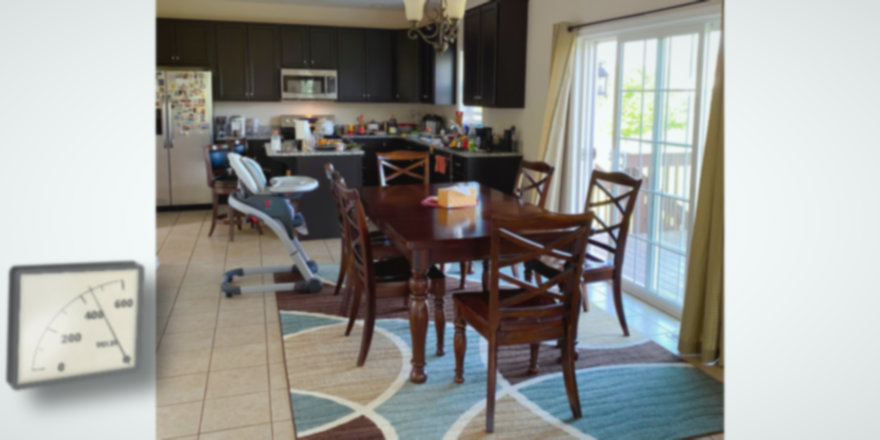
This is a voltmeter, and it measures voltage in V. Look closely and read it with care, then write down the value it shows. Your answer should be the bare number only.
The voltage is 450
